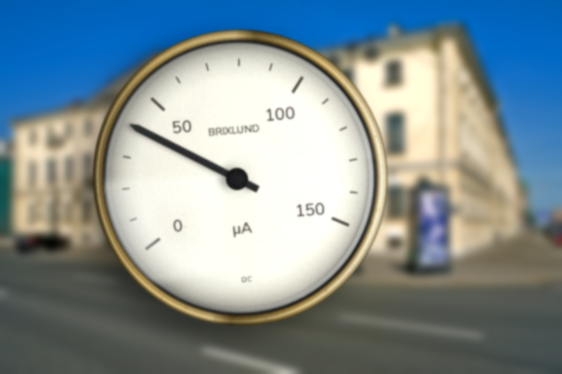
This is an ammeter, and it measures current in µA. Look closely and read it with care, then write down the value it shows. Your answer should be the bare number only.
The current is 40
